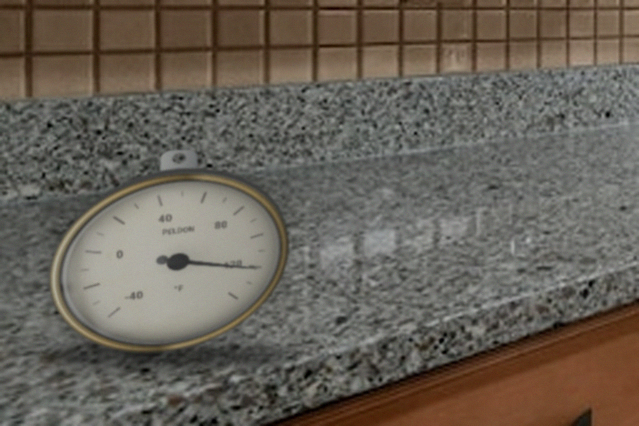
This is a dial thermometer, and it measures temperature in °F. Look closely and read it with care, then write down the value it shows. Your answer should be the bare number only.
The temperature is 120
